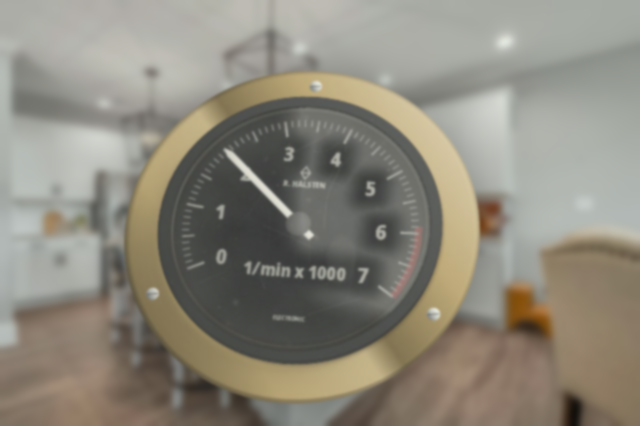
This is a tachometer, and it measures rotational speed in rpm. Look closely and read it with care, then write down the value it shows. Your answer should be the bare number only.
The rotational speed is 2000
